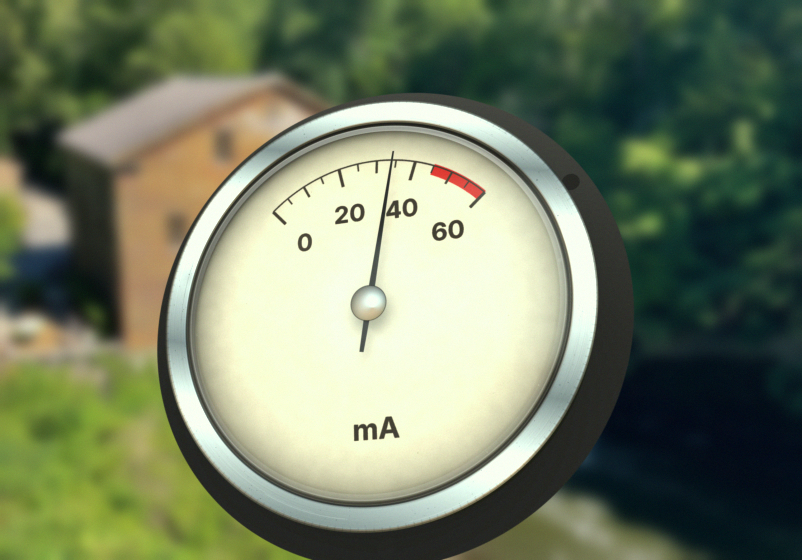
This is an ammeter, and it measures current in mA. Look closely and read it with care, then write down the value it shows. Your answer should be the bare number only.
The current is 35
